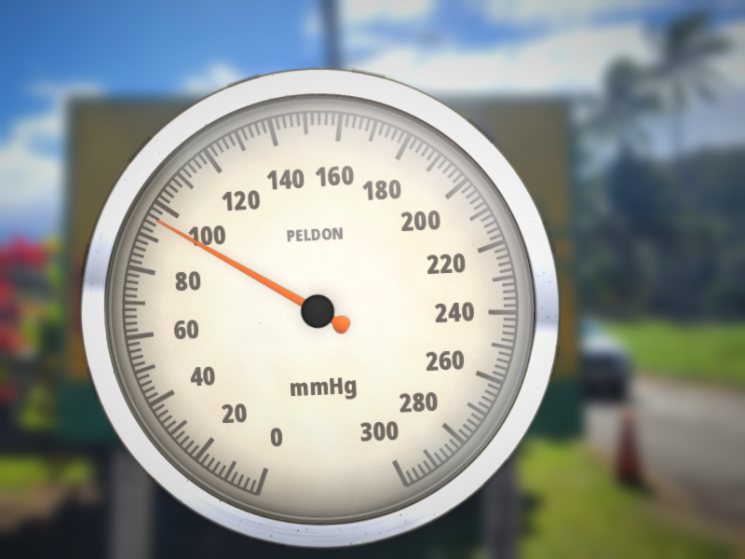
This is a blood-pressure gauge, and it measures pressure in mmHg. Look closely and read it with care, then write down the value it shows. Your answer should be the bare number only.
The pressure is 96
